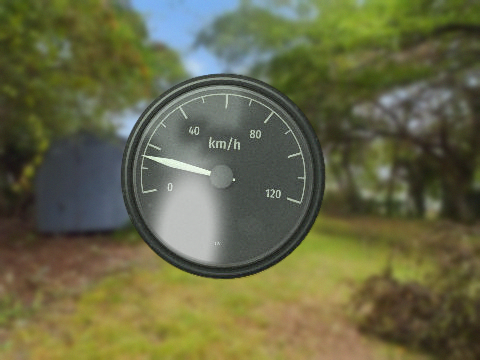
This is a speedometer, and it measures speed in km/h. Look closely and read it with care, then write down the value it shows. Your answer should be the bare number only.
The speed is 15
